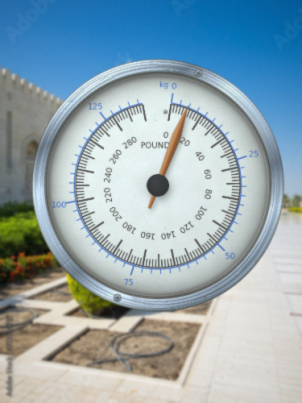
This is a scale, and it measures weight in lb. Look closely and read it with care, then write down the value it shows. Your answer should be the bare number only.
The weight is 10
